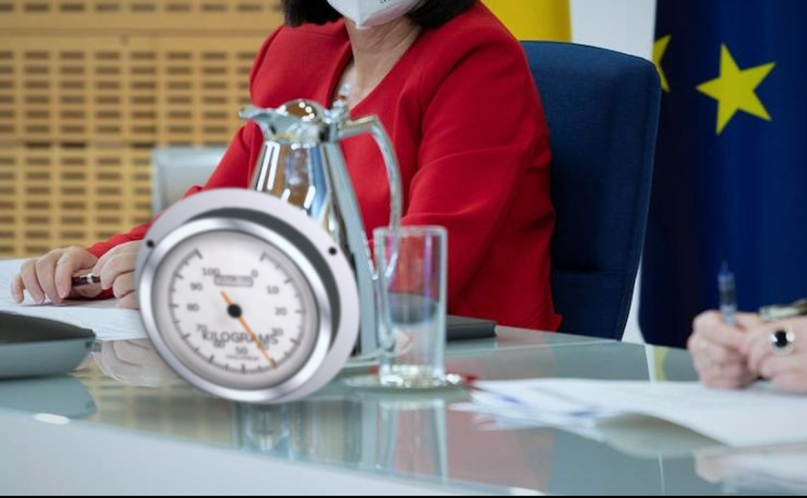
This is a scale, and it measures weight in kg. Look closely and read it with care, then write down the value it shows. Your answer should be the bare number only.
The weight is 40
